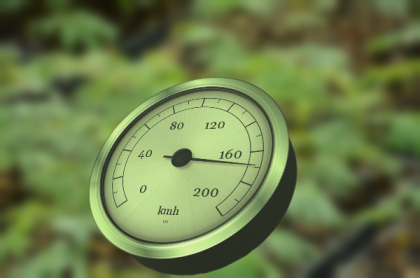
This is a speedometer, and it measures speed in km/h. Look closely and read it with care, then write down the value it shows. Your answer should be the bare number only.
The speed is 170
